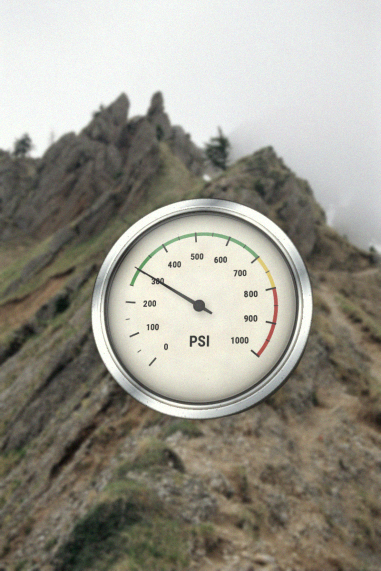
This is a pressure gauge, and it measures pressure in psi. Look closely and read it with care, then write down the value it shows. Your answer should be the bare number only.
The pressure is 300
